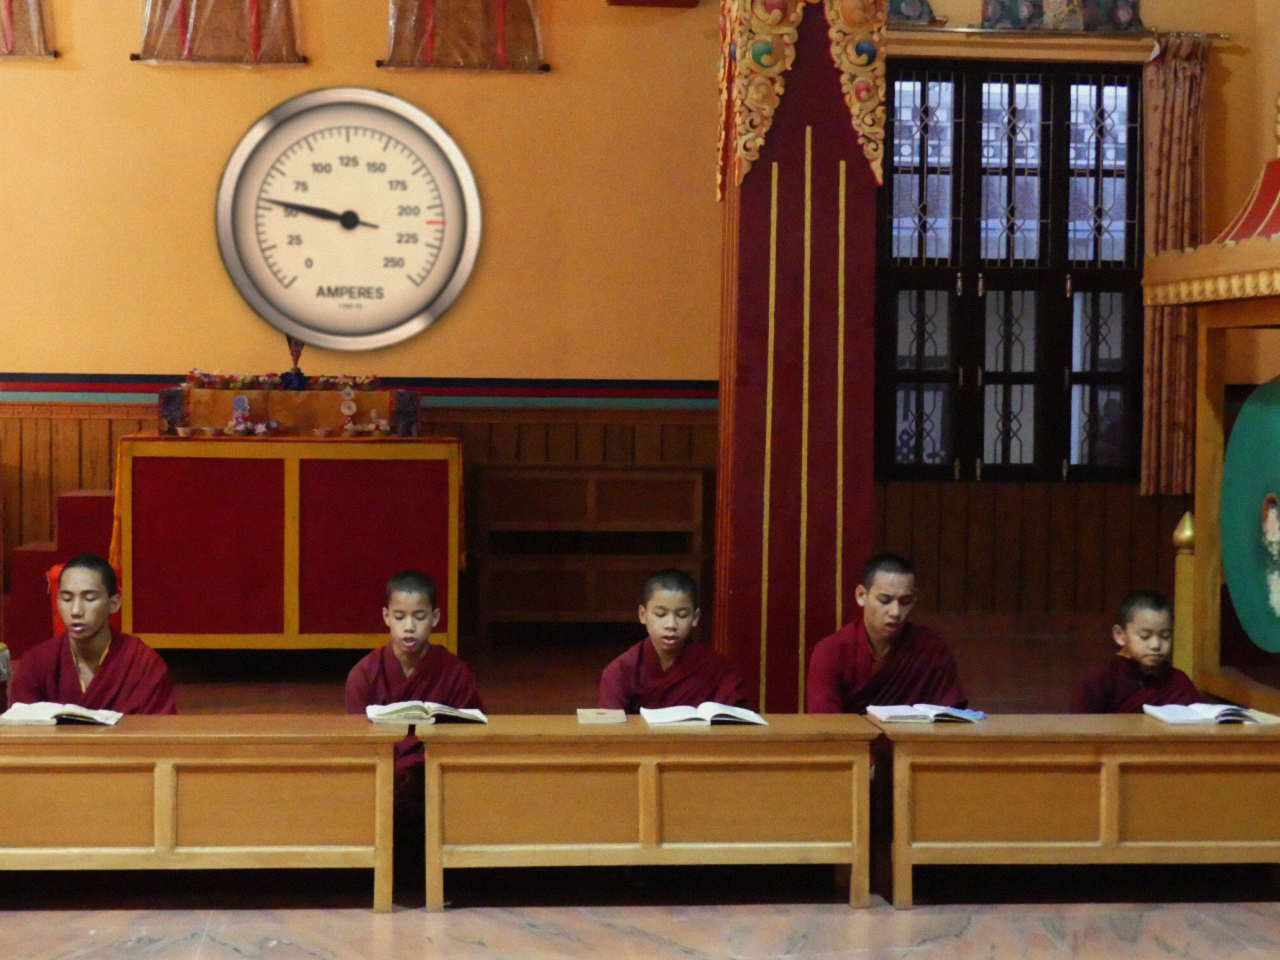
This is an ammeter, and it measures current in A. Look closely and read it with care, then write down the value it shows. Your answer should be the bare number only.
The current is 55
